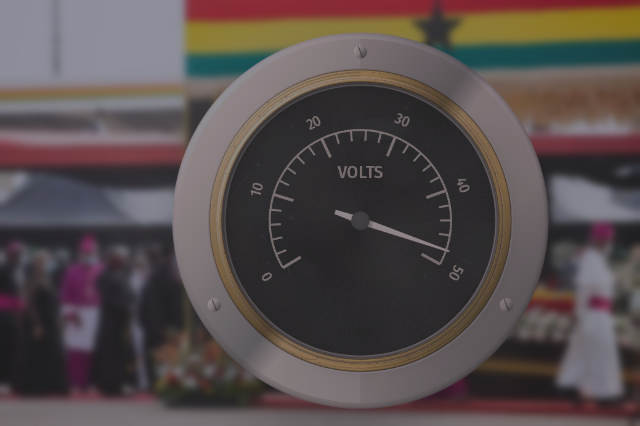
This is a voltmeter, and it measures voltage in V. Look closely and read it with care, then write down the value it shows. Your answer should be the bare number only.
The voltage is 48
